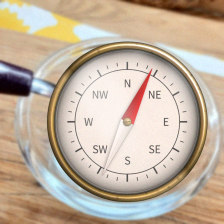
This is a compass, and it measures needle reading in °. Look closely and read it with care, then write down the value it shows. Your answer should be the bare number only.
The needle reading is 25
